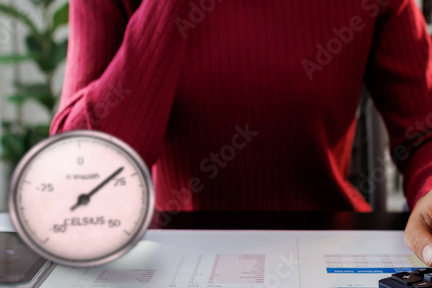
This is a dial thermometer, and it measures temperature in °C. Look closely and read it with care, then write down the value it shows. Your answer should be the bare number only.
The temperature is 20
